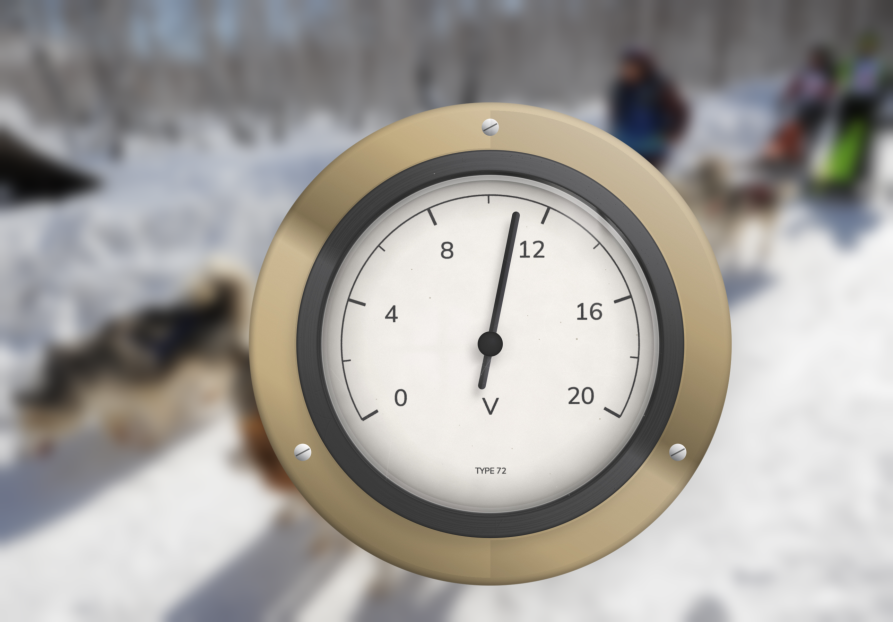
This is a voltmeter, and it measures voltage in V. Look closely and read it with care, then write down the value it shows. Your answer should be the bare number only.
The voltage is 11
